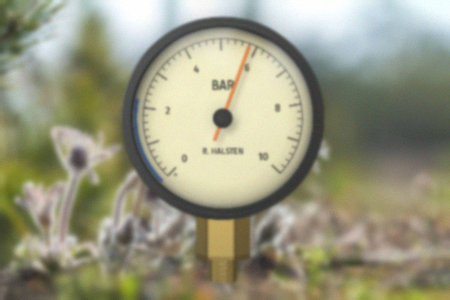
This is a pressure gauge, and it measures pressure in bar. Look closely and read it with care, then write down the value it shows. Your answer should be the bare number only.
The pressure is 5.8
